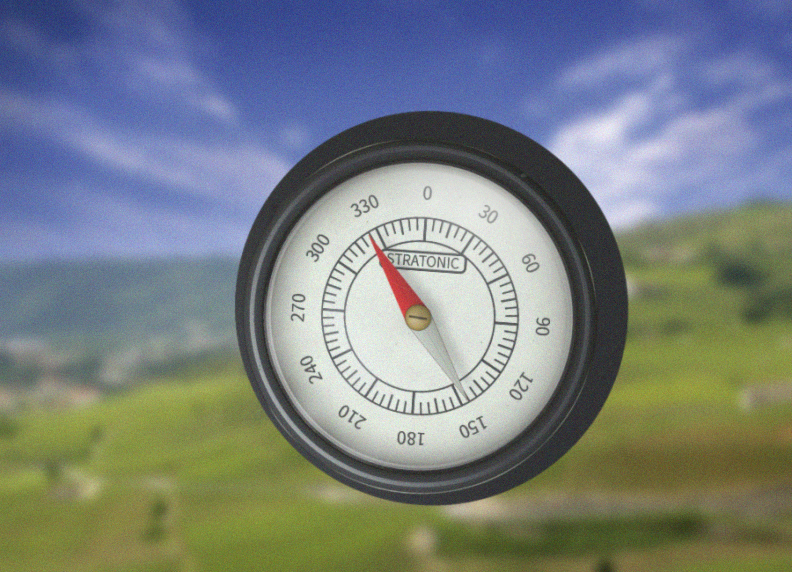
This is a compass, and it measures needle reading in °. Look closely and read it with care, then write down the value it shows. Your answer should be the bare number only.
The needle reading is 325
